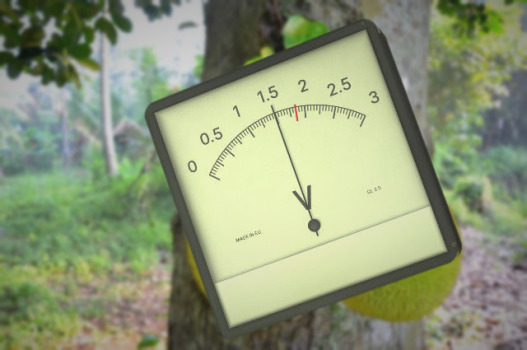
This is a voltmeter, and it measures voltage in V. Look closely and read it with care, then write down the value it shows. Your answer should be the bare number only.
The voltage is 1.5
